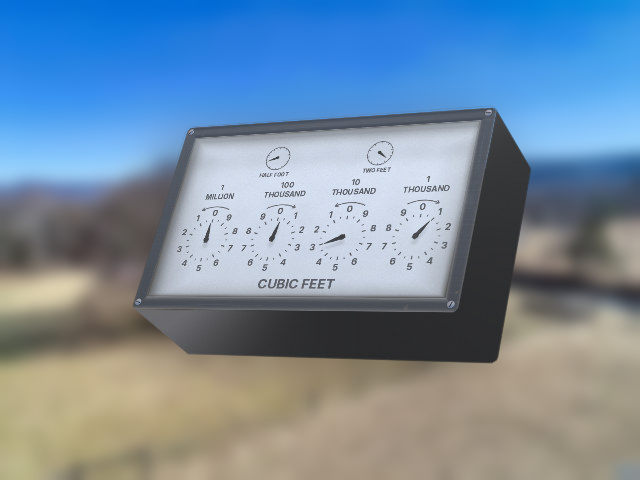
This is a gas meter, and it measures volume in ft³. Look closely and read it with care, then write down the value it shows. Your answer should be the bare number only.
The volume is 3100
